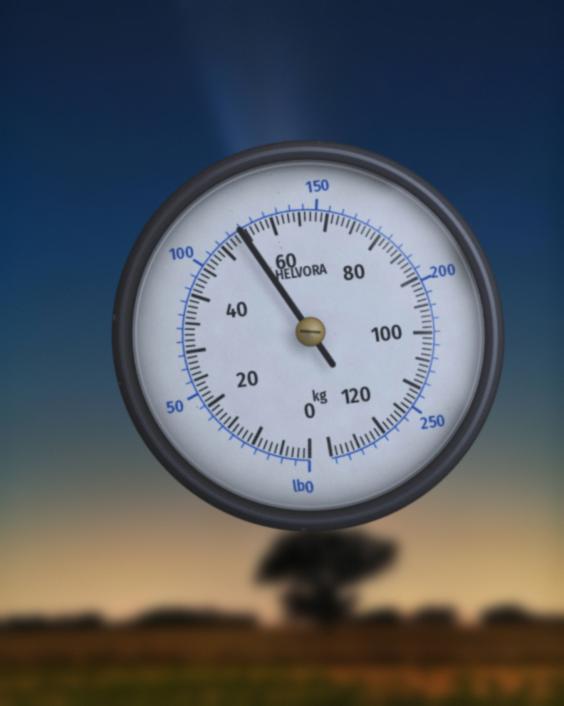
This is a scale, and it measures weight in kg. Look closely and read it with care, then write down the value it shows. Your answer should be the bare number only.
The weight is 54
